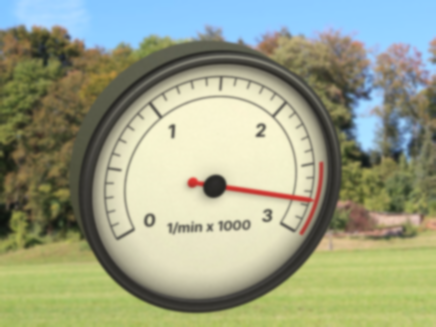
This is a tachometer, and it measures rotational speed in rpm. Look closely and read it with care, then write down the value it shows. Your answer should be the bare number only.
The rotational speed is 2750
